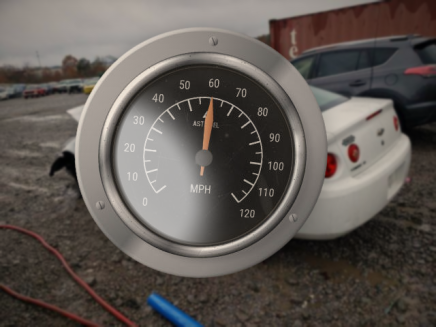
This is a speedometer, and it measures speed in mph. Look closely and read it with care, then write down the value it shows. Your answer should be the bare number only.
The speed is 60
